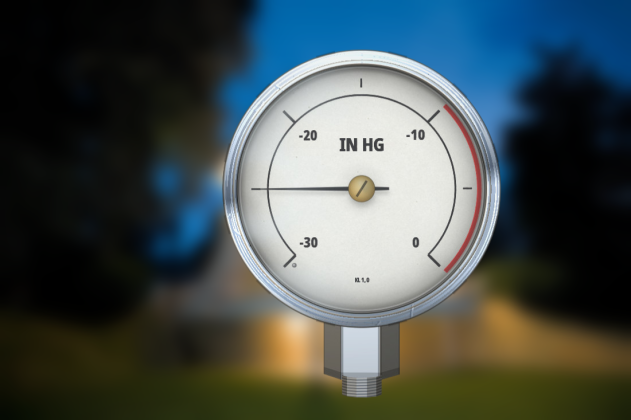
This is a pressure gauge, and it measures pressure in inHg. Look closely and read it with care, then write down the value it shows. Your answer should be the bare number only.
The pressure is -25
